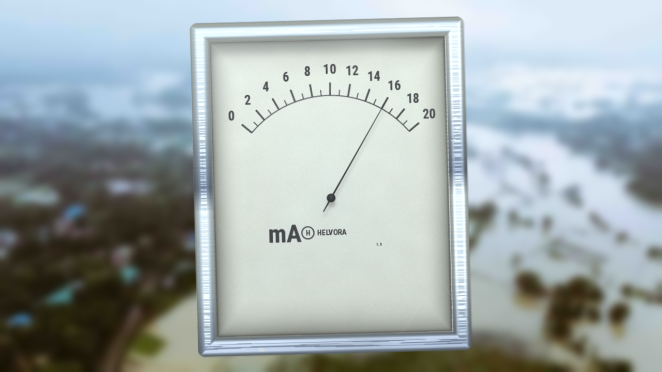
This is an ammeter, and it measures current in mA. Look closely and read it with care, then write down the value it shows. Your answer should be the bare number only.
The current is 16
